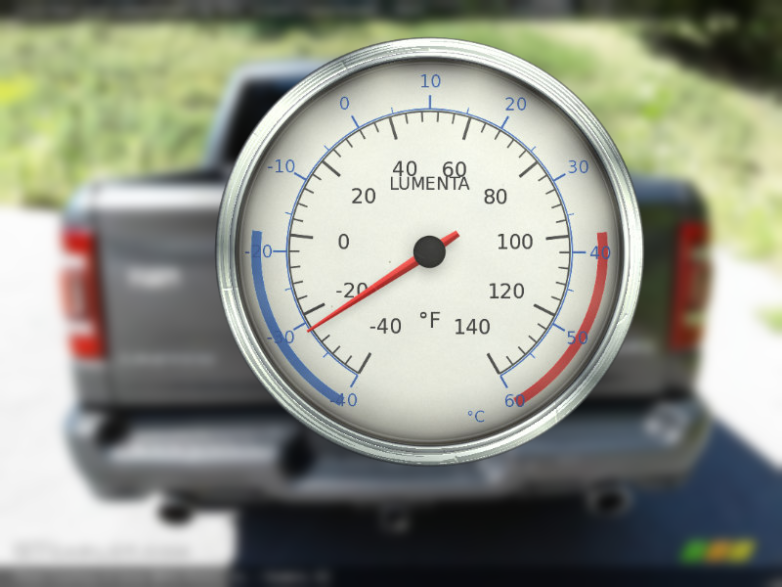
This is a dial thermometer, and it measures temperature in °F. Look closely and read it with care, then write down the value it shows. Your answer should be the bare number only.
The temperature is -24
